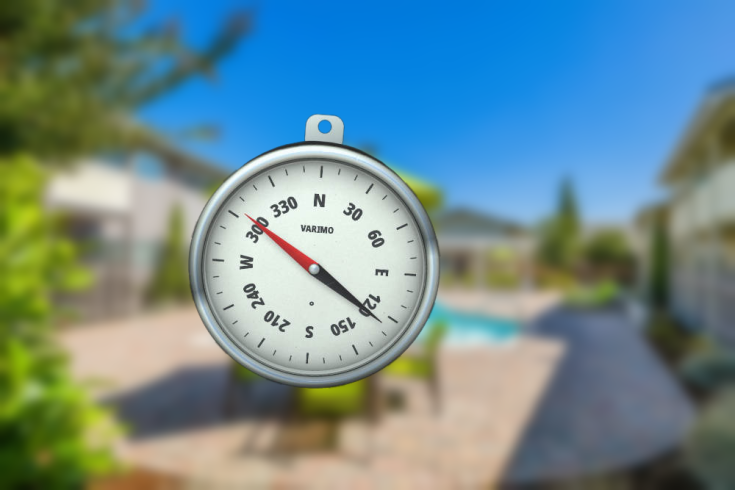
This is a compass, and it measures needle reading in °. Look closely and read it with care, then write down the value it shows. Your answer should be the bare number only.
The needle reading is 305
